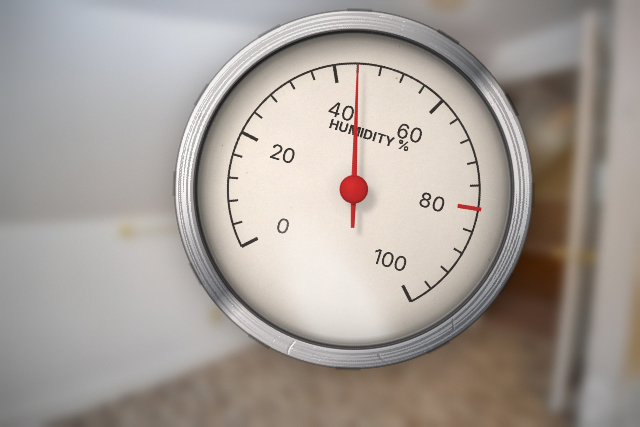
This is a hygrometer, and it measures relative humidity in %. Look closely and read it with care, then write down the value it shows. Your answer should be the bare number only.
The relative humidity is 44
